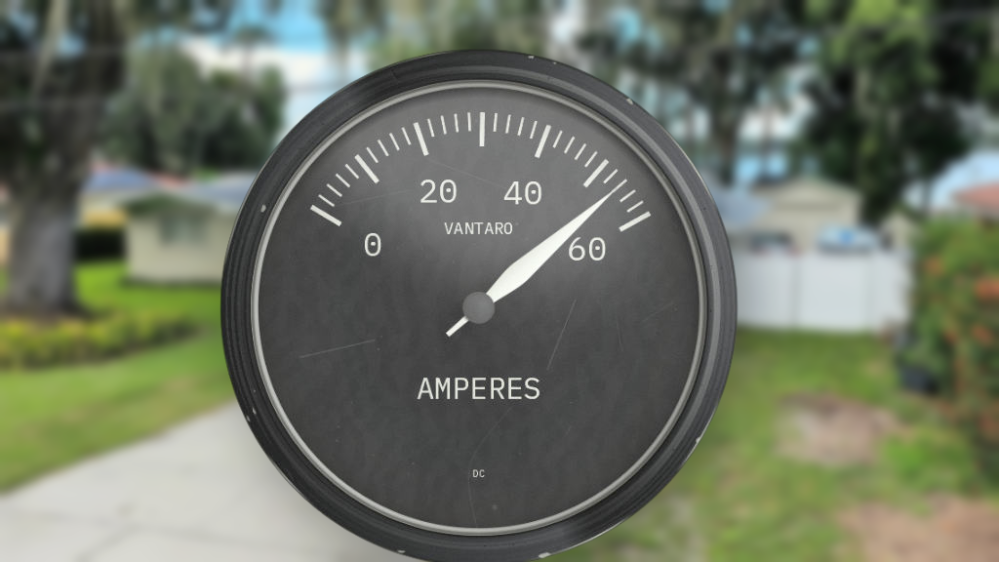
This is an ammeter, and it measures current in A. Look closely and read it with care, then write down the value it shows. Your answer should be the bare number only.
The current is 54
